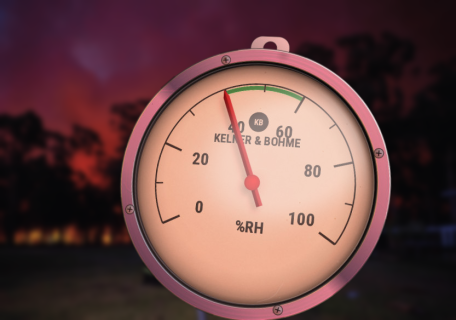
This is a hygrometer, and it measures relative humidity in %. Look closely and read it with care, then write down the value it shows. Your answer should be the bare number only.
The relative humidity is 40
